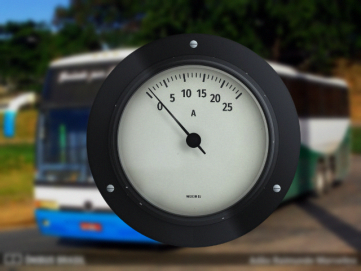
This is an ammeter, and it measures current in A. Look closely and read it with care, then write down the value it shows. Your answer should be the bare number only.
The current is 1
